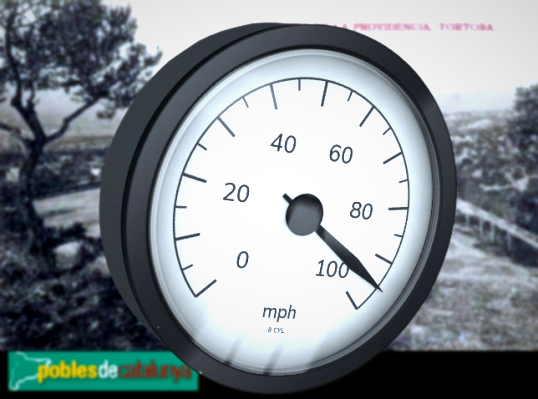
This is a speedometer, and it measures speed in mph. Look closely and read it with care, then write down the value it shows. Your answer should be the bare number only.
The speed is 95
